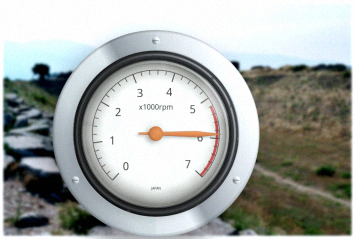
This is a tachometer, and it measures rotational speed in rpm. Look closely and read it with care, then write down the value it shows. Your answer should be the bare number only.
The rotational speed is 5900
